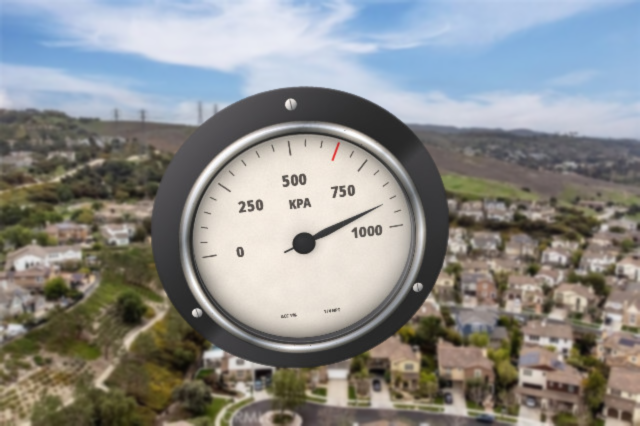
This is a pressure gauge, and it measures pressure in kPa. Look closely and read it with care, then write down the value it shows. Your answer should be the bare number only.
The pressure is 900
